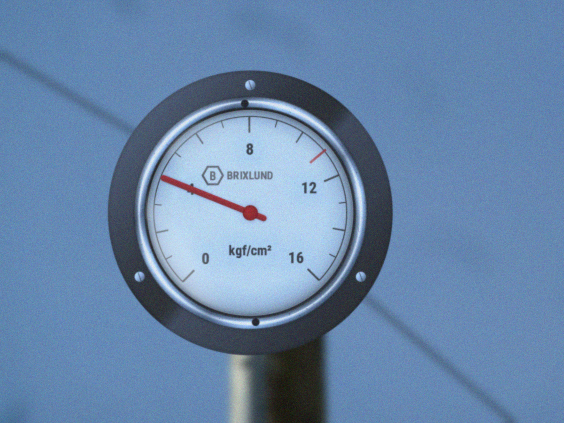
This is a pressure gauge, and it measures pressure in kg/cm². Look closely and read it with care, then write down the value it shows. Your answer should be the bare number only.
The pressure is 4
